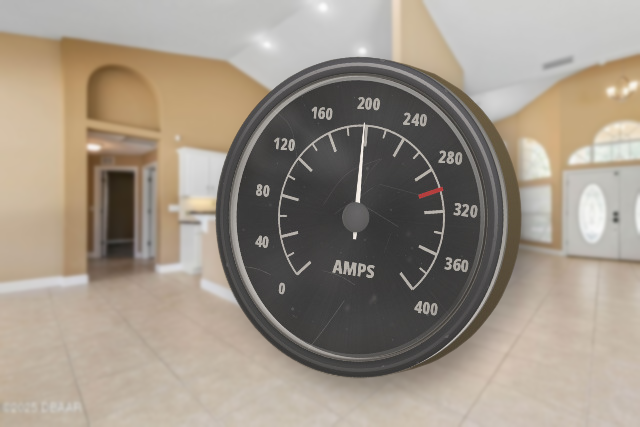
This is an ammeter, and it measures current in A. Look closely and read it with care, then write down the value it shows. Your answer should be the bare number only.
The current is 200
